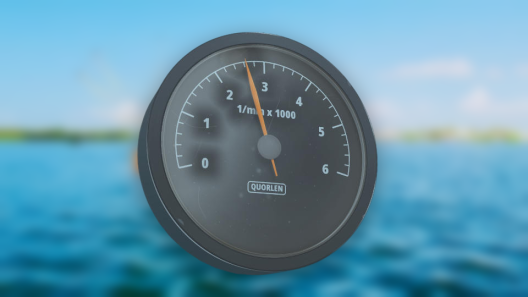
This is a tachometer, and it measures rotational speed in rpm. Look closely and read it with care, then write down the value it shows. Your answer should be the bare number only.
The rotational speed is 2600
